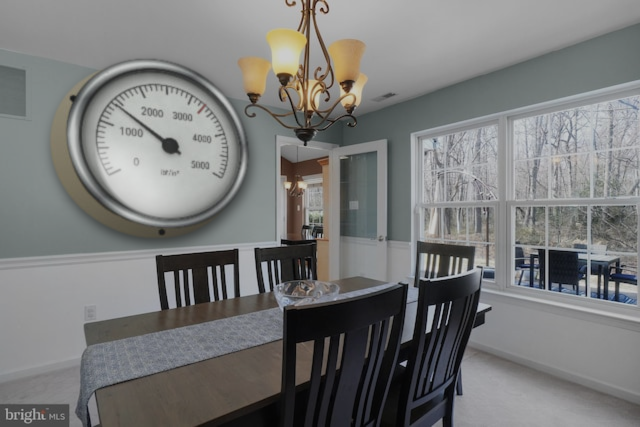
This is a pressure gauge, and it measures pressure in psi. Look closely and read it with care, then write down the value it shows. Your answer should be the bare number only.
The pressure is 1400
